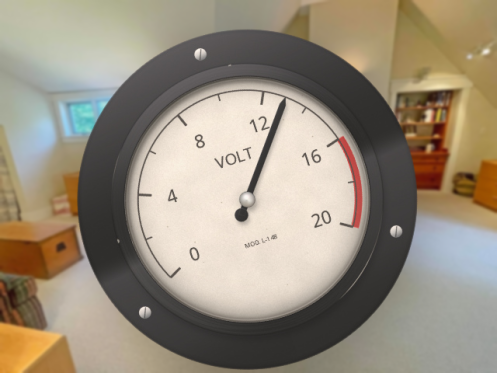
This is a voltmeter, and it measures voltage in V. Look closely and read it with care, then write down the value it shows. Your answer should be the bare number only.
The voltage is 13
